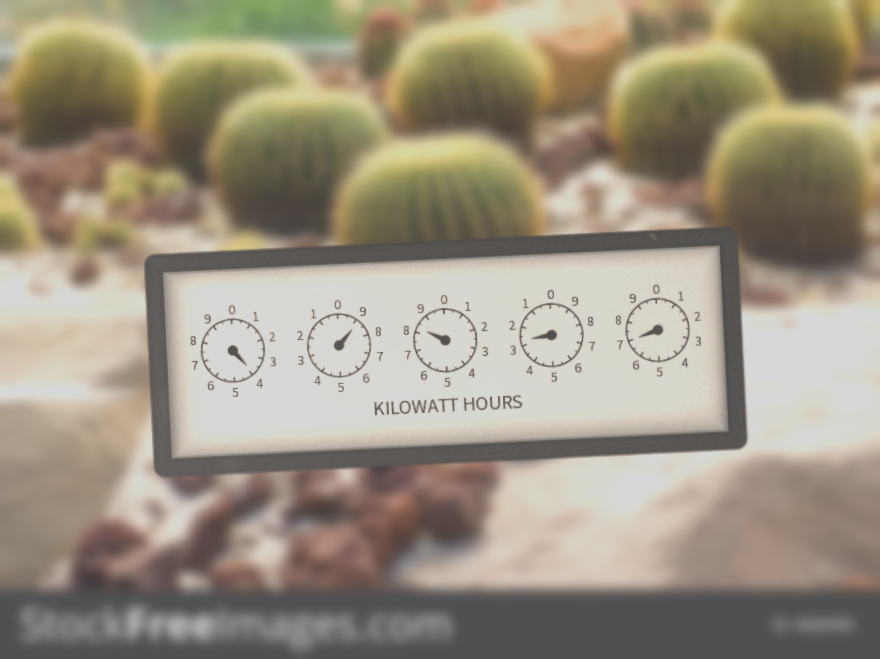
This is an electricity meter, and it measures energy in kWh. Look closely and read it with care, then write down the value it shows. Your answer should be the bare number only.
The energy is 38827
